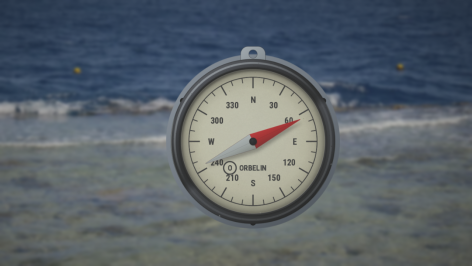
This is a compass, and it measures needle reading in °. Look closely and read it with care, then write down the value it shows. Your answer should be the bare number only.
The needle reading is 65
